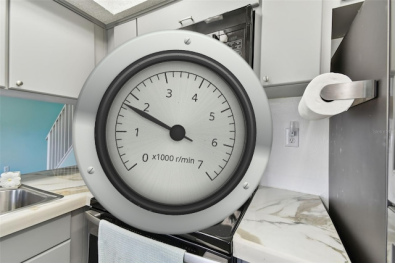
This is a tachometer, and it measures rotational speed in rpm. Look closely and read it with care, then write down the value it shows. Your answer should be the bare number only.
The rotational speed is 1700
